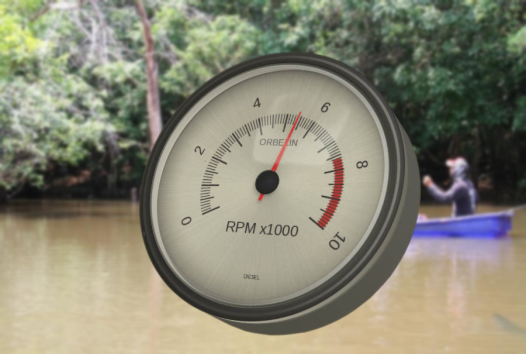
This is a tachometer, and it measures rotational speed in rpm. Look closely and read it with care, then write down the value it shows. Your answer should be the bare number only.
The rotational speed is 5500
